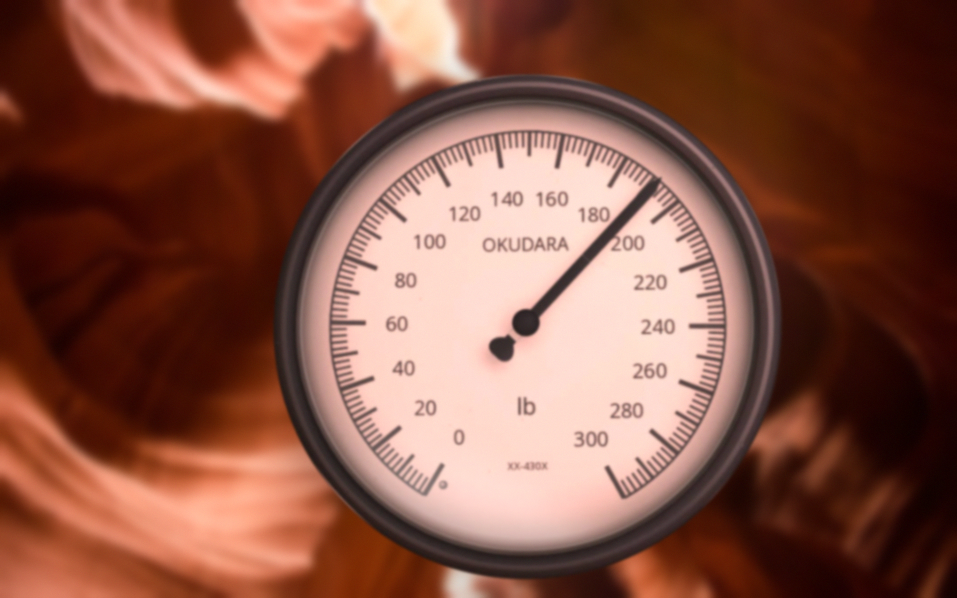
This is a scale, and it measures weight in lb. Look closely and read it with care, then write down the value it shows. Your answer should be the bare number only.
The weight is 192
